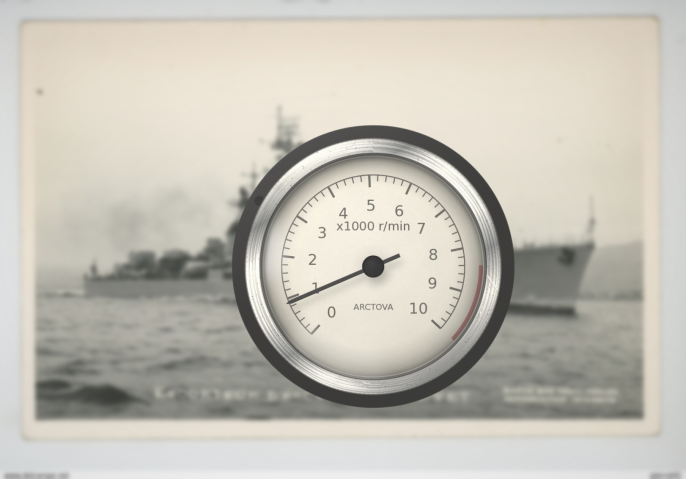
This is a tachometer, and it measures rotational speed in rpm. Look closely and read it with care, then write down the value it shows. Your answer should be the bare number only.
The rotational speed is 900
